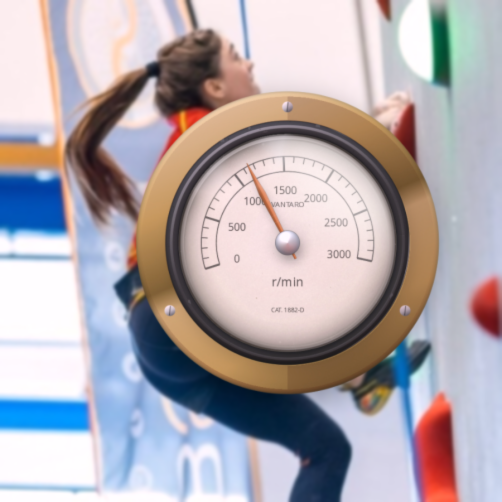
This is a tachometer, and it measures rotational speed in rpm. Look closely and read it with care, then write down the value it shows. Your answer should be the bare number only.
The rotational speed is 1150
